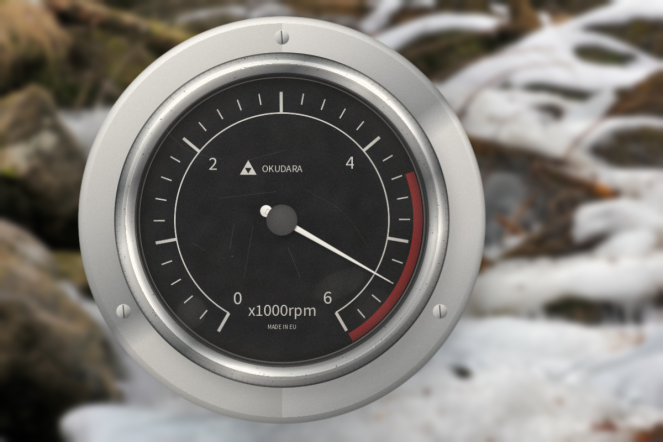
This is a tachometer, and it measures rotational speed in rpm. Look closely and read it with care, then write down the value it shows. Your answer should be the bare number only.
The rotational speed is 5400
